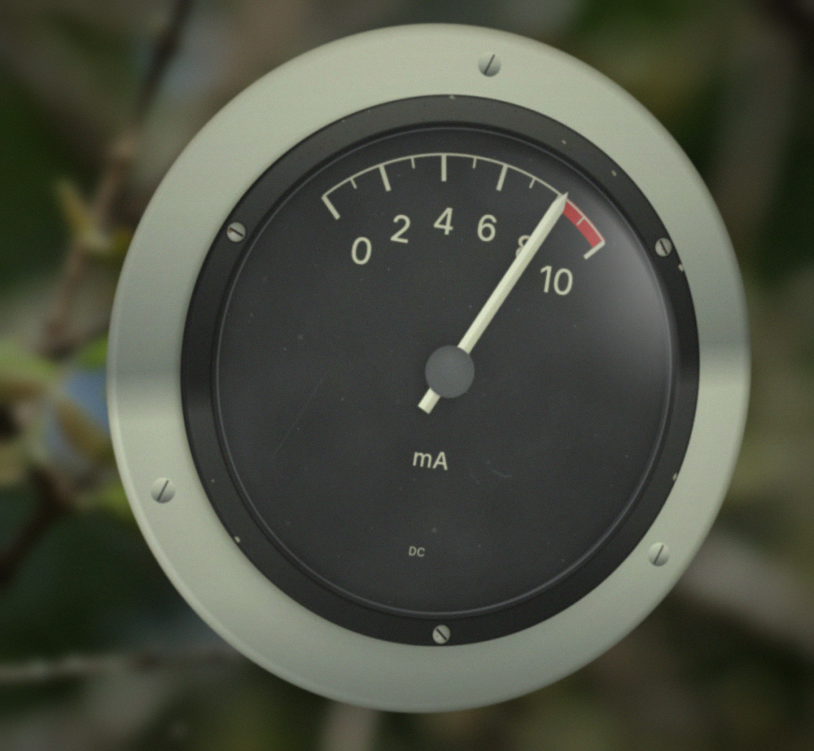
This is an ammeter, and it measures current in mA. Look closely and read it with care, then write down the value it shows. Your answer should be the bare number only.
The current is 8
